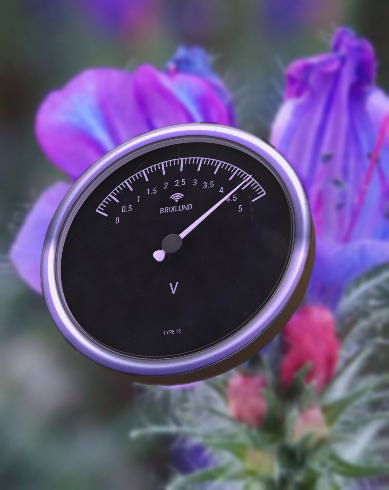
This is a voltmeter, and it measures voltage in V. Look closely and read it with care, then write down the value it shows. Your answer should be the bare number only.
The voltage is 4.5
